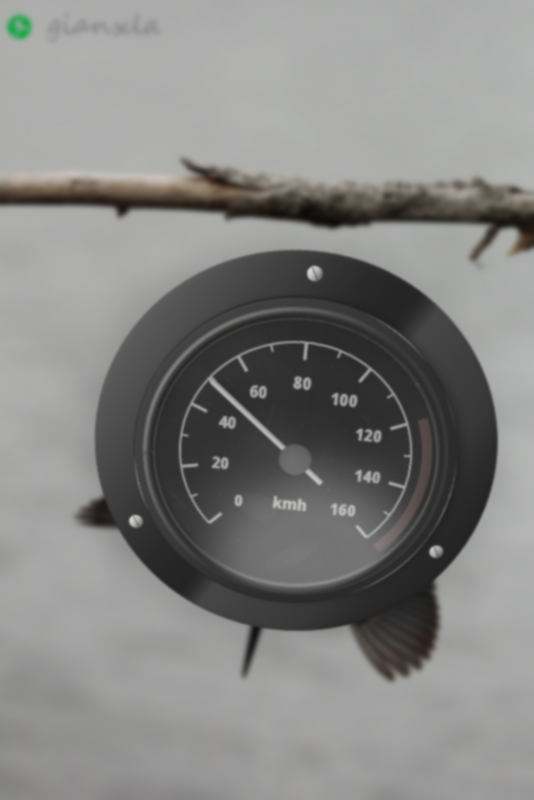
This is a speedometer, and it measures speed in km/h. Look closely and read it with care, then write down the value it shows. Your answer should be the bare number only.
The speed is 50
